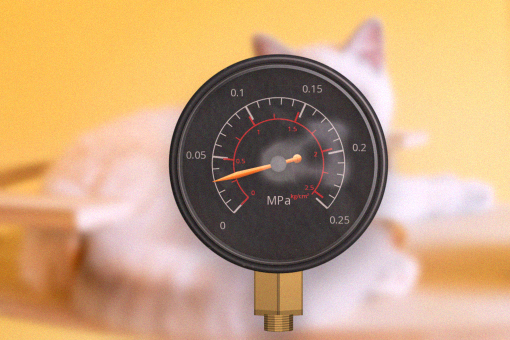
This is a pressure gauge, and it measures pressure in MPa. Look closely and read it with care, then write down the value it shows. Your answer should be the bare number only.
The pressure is 0.03
